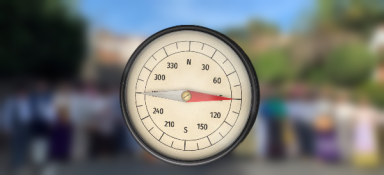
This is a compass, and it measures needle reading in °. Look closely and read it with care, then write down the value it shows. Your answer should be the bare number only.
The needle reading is 90
